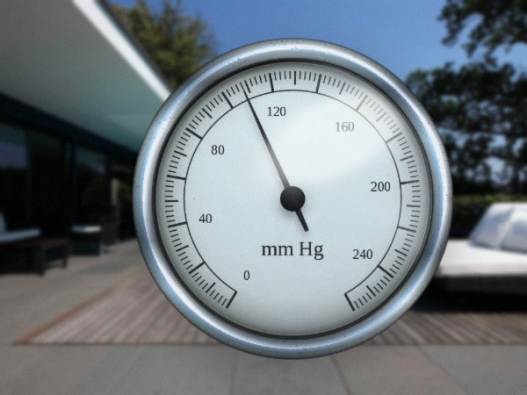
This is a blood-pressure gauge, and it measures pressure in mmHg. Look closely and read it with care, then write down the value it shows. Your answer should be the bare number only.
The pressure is 108
